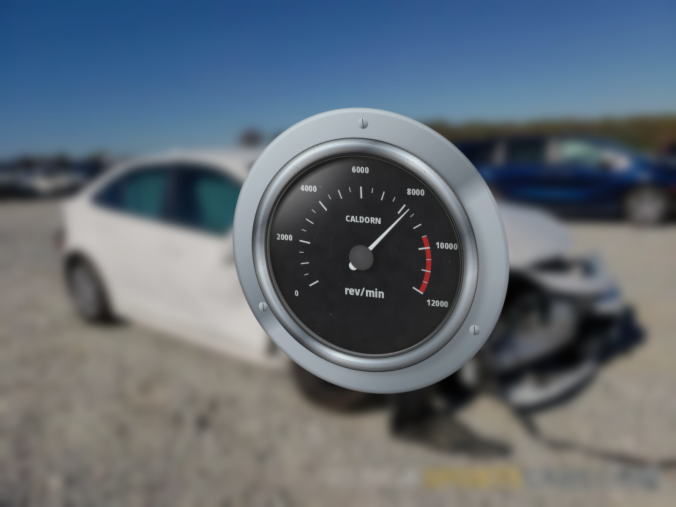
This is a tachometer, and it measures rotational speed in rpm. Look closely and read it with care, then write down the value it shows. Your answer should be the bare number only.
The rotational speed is 8250
